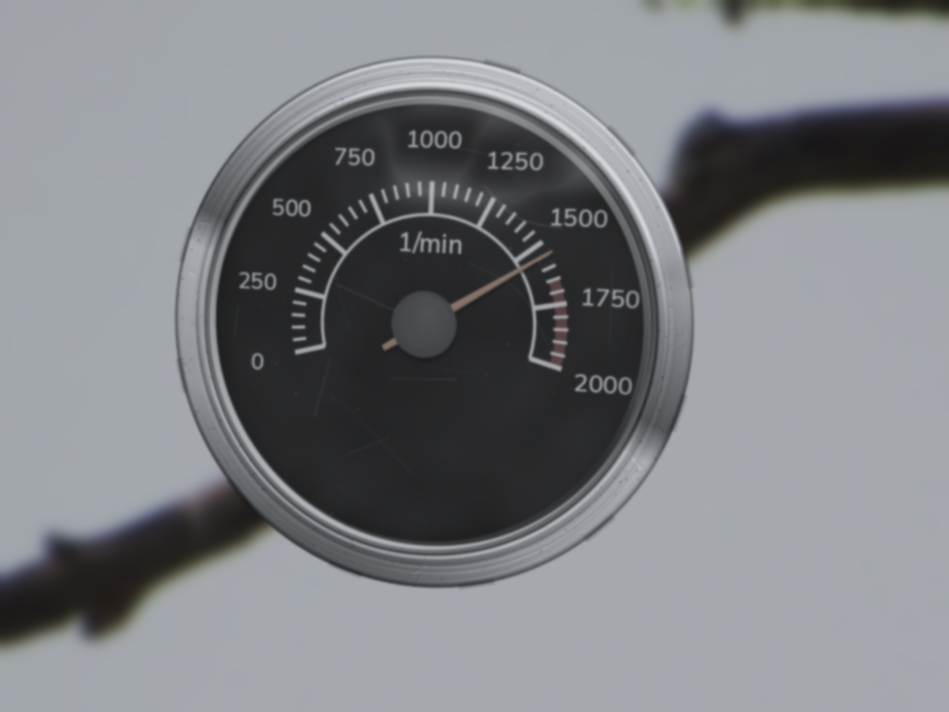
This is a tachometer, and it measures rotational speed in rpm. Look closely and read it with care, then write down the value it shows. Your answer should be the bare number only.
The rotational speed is 1550
